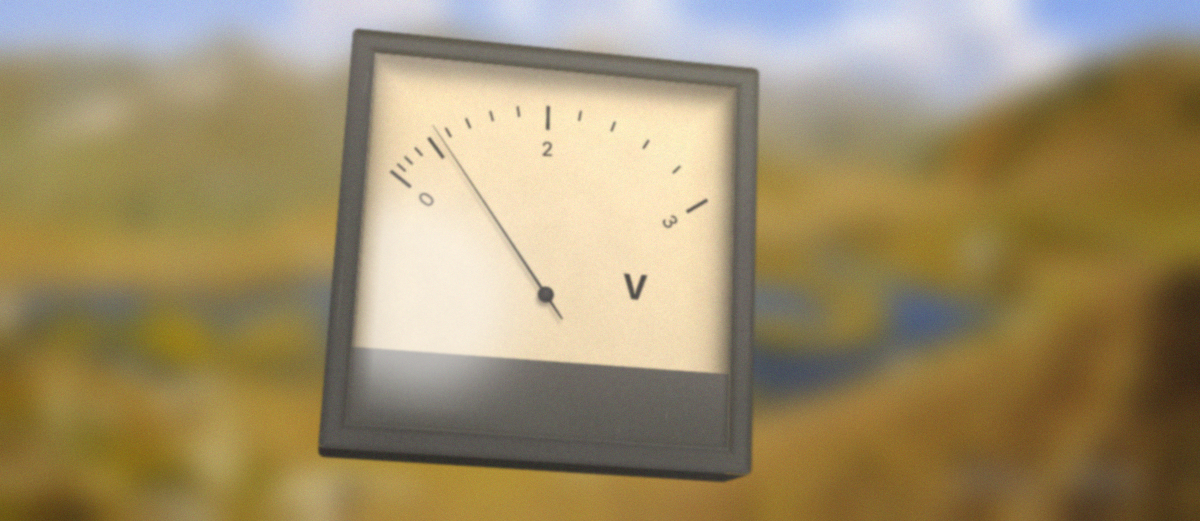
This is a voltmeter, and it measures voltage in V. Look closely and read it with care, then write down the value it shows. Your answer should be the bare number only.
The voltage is 1.1
